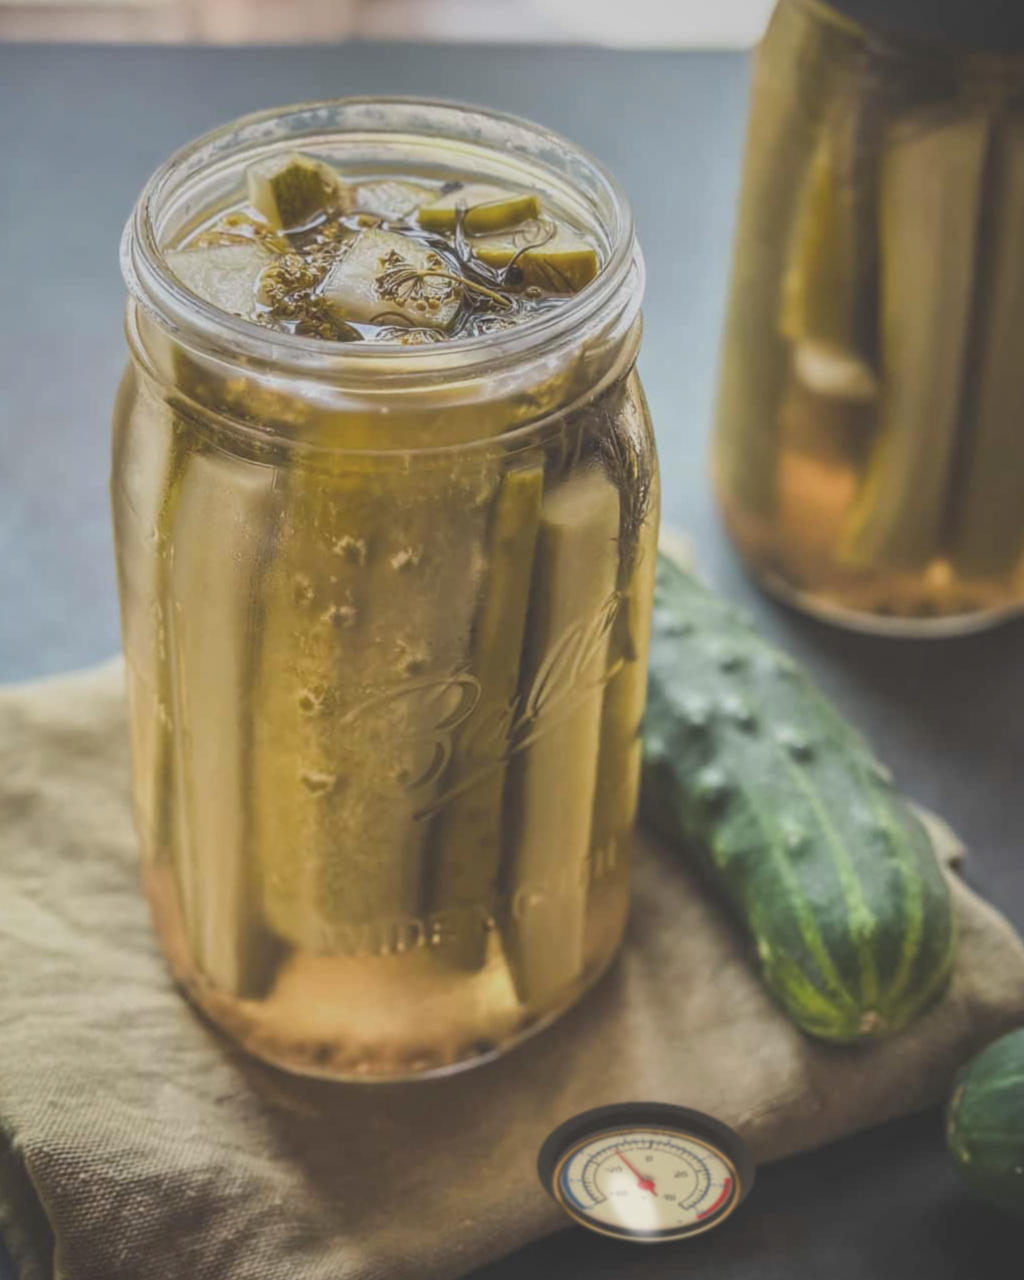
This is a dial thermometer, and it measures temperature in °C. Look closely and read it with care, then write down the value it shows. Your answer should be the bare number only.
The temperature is -10
